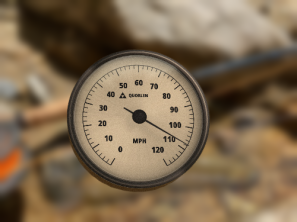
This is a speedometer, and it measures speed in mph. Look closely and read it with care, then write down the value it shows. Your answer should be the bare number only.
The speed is 108
